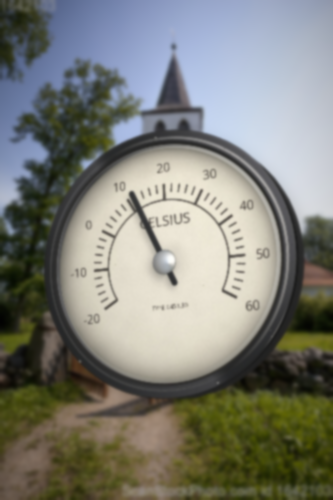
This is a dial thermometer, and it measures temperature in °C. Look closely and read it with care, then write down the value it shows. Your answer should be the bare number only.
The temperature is 12
